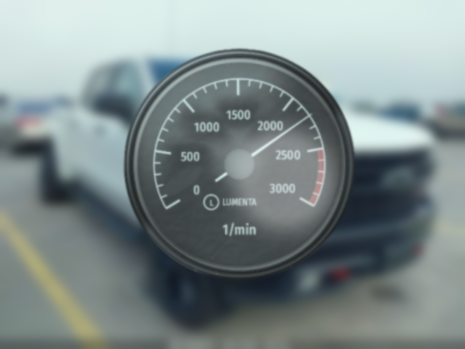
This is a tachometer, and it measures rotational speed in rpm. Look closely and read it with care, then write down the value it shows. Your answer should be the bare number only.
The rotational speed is 2200
